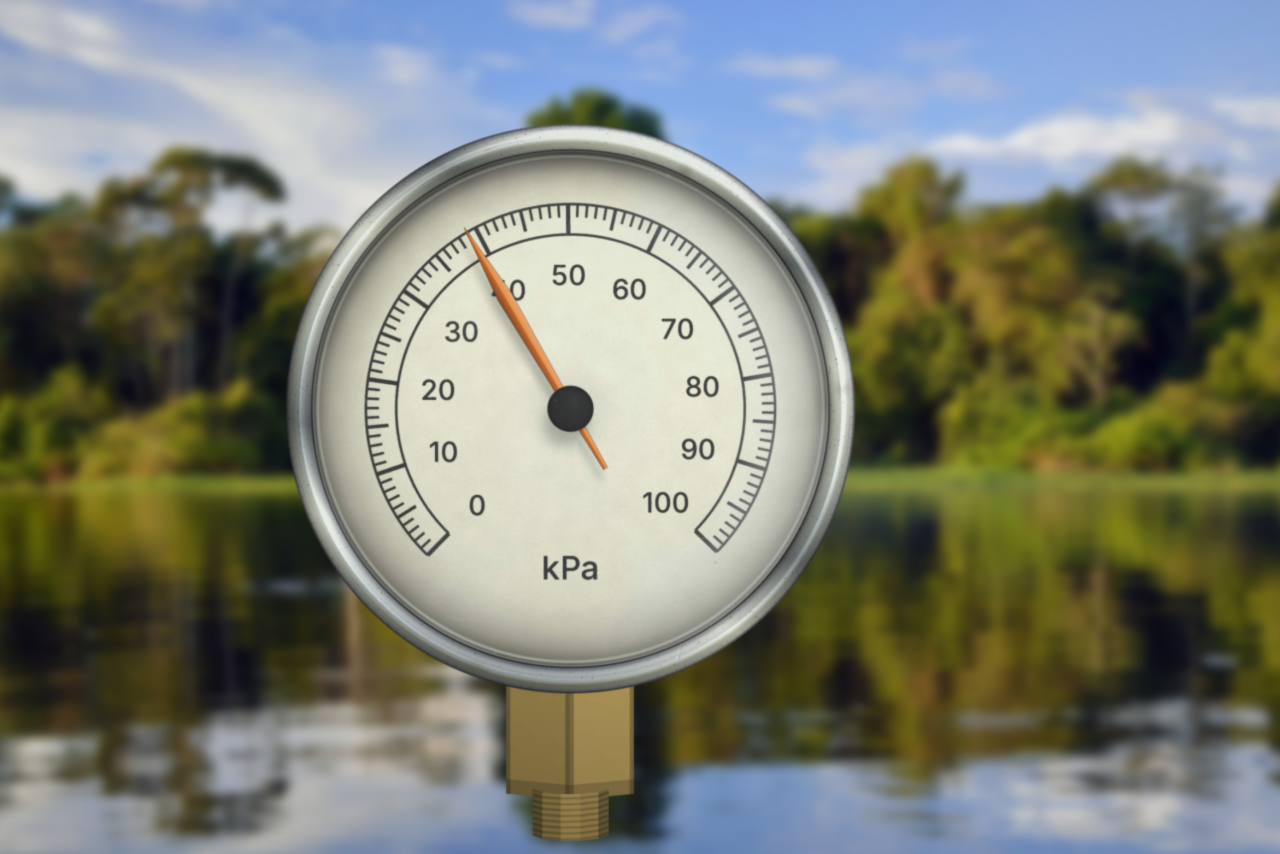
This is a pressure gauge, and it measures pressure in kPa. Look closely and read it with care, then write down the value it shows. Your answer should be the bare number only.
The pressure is 39
